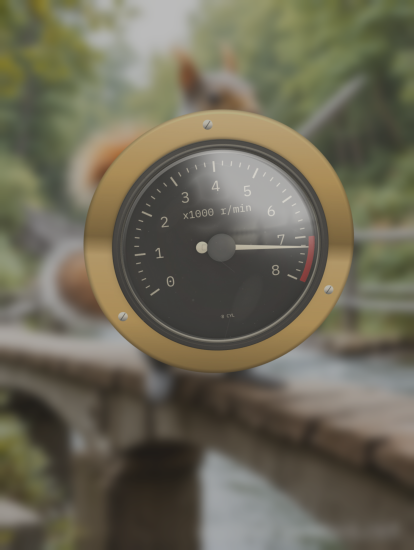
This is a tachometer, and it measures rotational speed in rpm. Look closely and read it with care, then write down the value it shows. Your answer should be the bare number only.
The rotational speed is 7200
